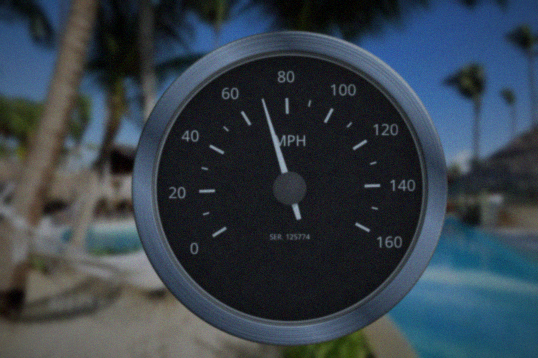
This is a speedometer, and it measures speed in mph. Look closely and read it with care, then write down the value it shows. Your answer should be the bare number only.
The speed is 70
